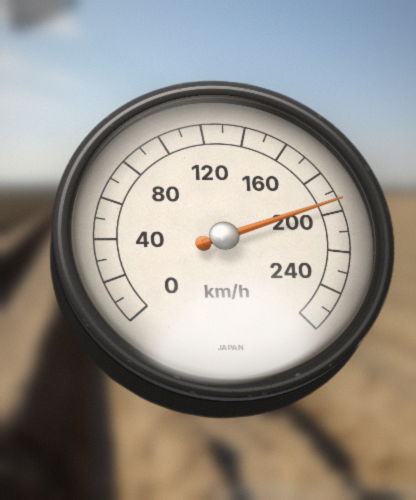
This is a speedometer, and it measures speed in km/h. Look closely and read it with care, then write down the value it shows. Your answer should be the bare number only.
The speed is 195
